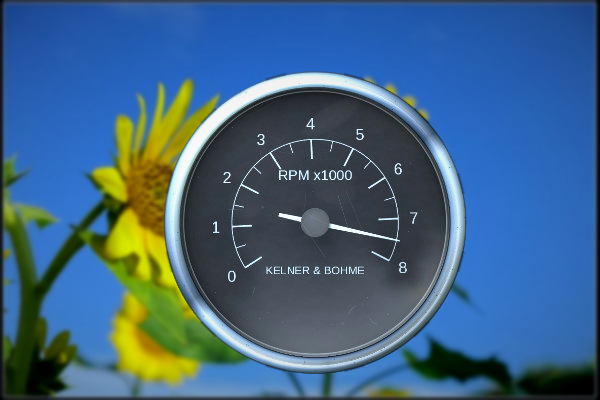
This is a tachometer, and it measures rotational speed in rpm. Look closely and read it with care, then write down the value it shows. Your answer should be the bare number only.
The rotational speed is 7500
